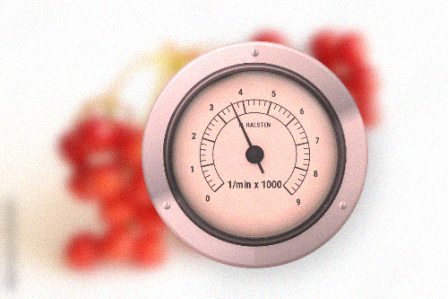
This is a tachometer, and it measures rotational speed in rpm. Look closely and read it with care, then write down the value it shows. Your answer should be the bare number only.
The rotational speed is 3600
